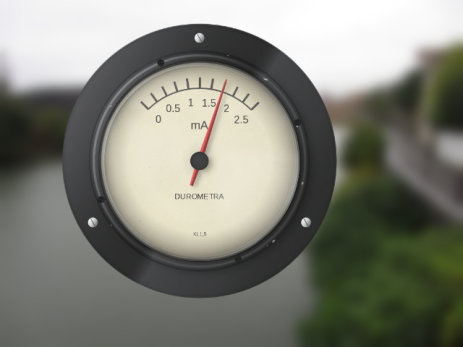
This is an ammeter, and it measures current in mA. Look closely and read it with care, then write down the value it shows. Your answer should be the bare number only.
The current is 1.75
